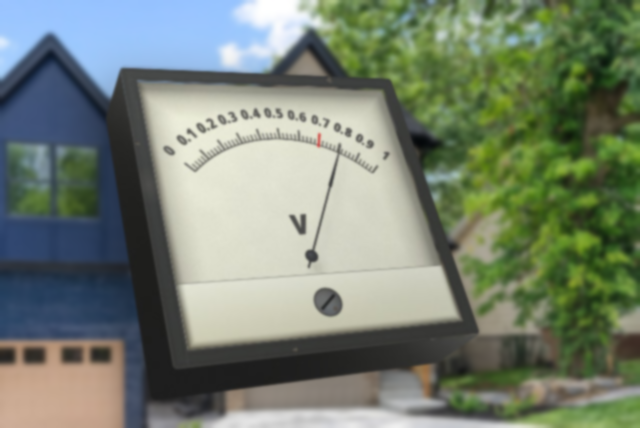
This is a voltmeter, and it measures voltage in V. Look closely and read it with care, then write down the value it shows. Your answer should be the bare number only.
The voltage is 0.8
